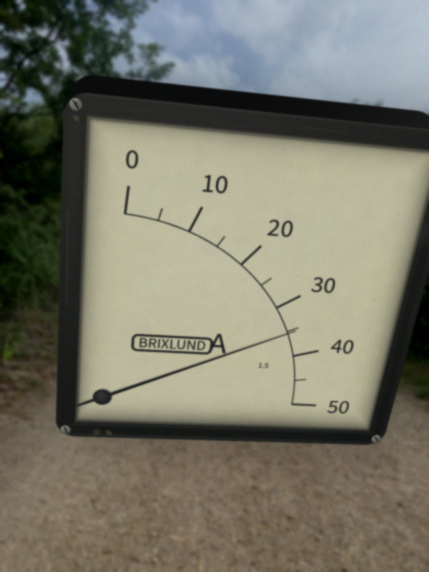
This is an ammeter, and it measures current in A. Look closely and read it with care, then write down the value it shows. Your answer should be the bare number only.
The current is 35
